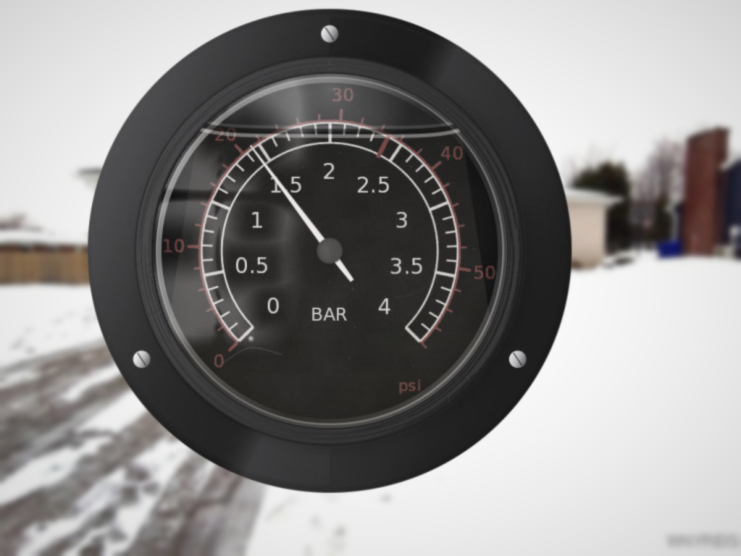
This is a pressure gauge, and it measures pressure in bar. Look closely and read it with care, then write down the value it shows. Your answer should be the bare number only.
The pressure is 1.45
